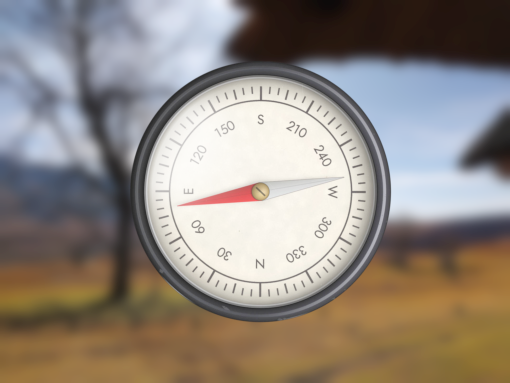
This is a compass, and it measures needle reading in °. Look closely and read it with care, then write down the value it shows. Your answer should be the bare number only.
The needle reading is 80
